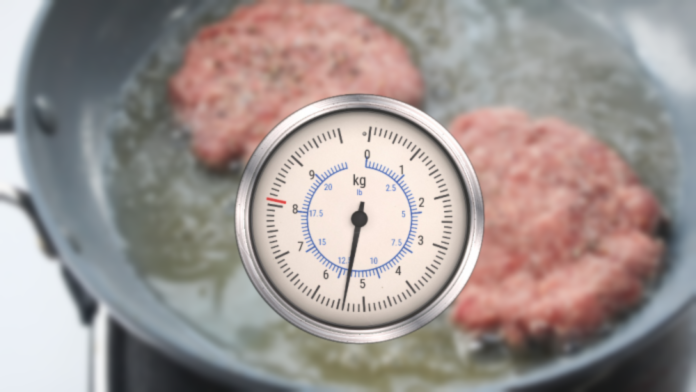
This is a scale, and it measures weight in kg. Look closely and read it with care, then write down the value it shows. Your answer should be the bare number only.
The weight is 5.4
